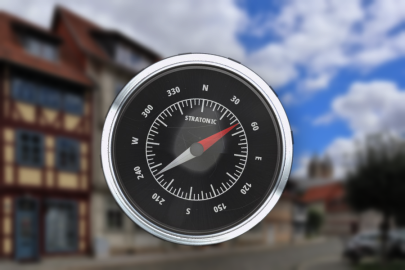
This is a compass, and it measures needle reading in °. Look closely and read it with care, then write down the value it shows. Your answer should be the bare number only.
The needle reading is 50
